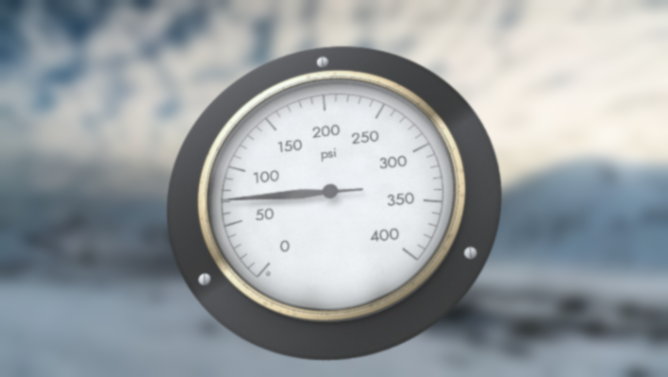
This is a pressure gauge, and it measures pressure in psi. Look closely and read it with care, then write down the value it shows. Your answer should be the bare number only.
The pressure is 70
